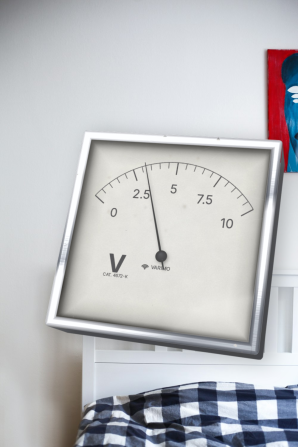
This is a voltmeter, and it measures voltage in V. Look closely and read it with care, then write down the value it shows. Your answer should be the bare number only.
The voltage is 3.25
